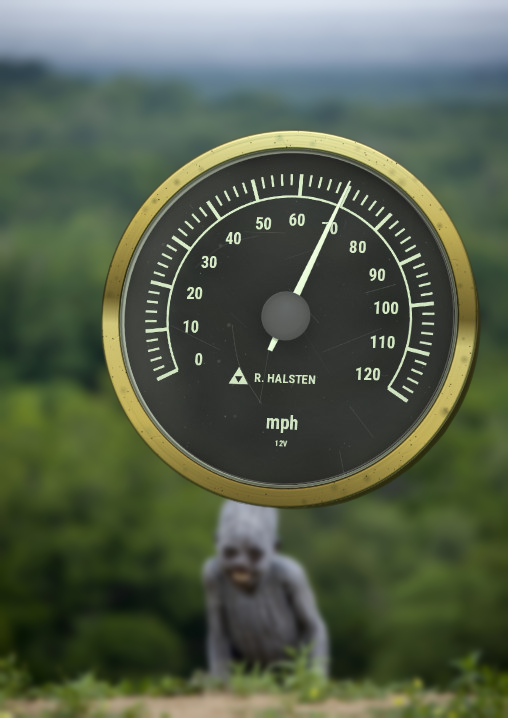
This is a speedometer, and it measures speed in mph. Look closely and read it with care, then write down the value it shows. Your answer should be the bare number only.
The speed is 70
